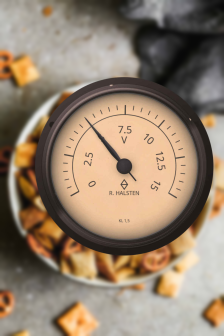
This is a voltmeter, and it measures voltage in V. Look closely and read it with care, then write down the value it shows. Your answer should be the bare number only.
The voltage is 5
